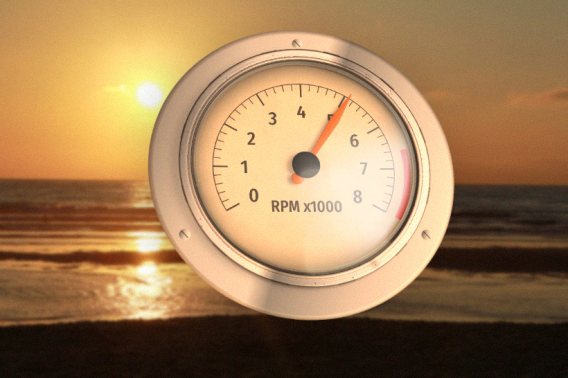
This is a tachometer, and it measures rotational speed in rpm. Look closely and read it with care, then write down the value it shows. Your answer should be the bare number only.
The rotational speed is 5100
